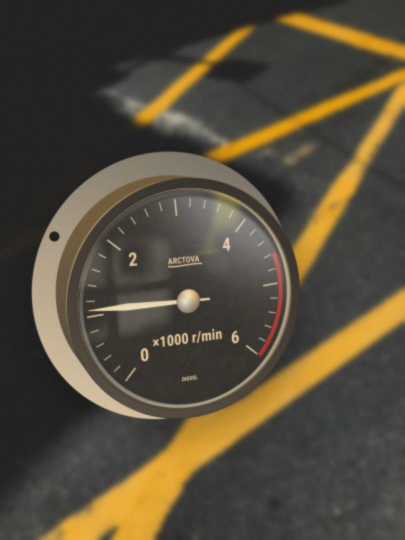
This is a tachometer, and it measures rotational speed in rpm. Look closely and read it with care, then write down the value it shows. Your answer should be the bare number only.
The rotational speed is 1100
